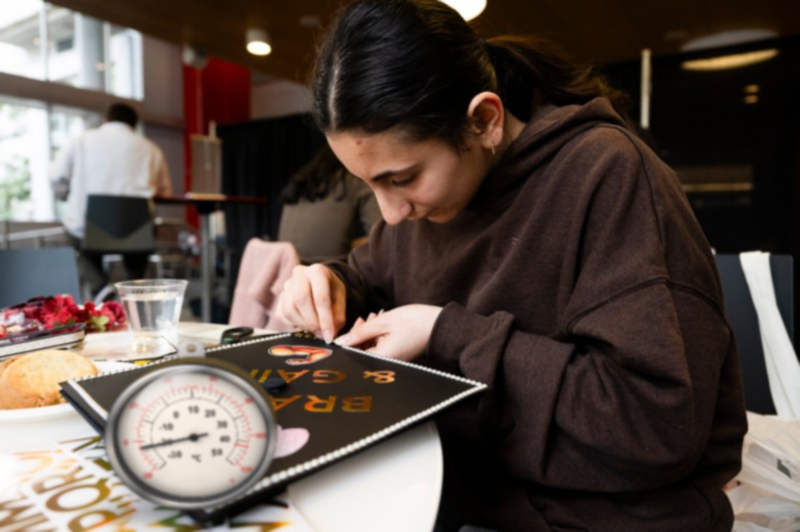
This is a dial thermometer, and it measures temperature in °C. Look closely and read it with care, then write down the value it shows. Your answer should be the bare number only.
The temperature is -20
